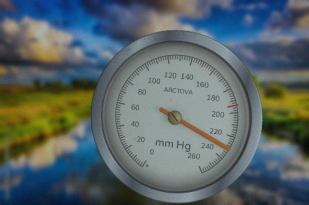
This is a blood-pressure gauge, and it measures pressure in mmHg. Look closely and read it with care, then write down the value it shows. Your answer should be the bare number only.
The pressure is 230
